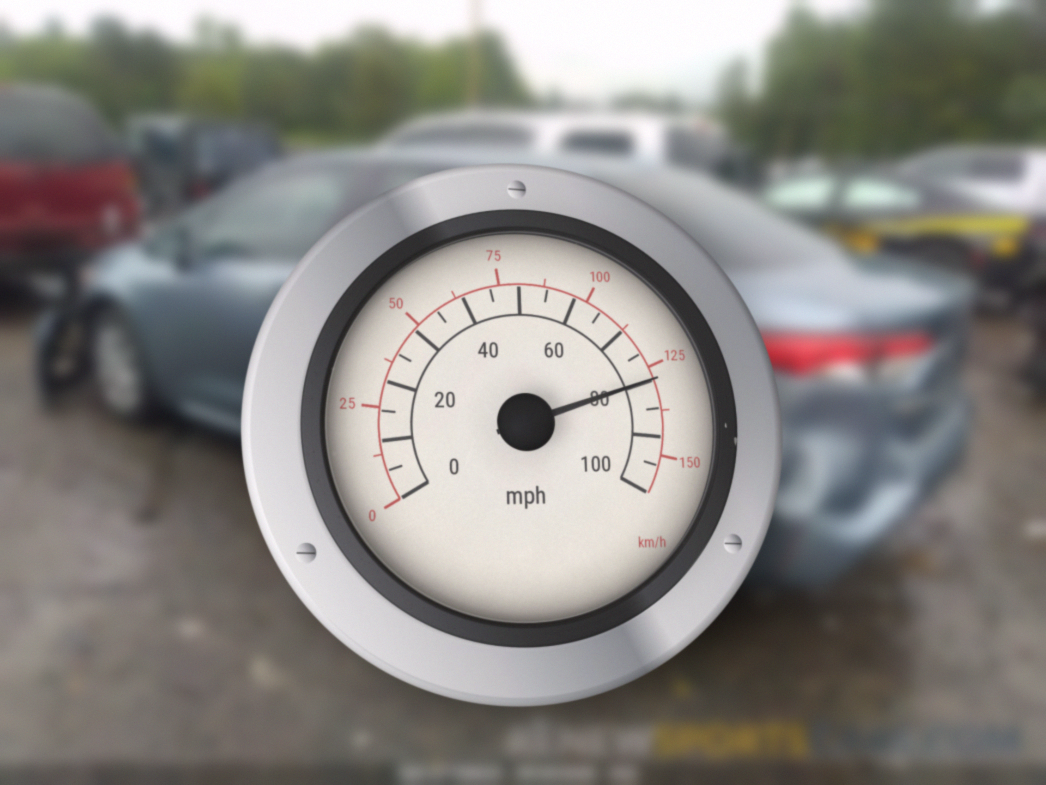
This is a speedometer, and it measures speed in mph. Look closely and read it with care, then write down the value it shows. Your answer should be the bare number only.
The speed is 80
